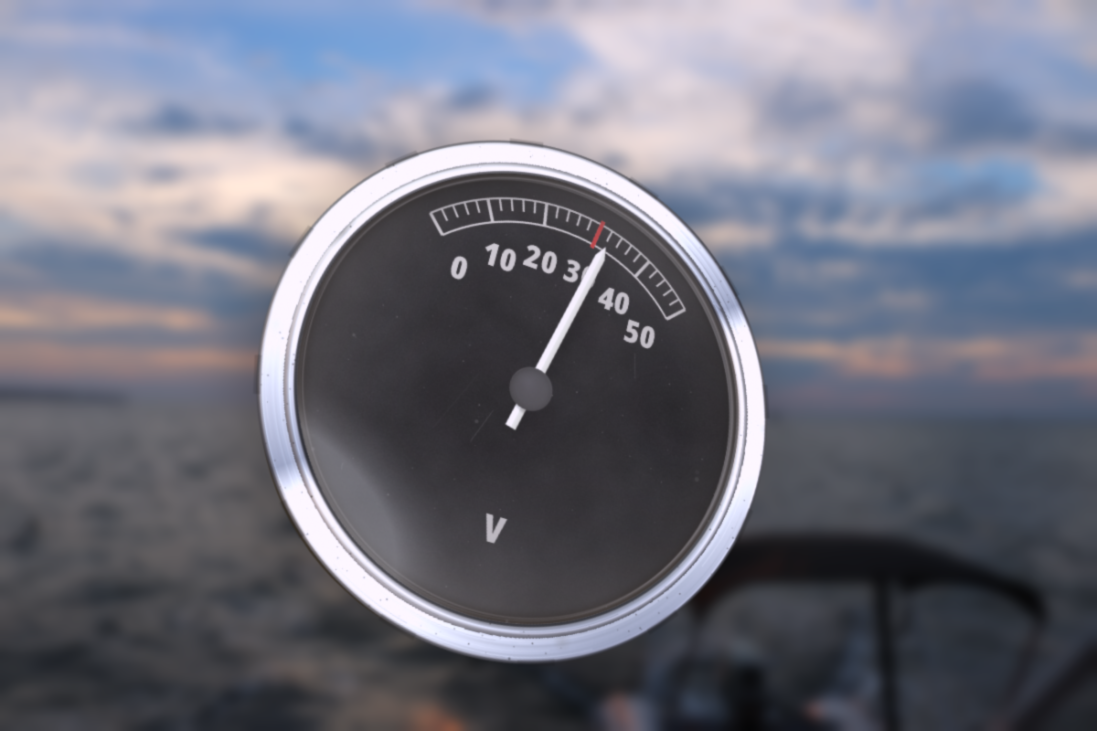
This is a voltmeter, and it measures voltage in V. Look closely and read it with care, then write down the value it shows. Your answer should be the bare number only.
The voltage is 32
